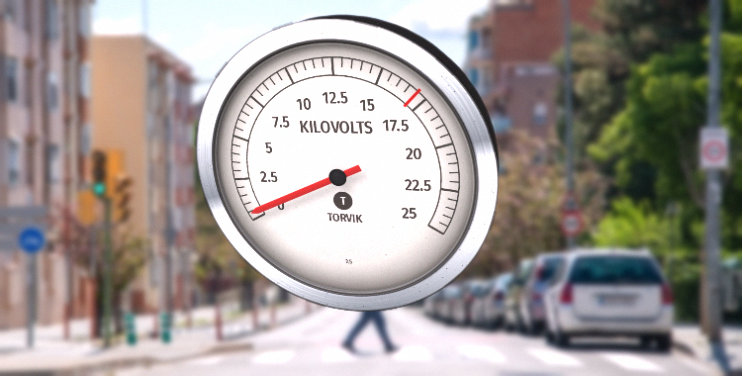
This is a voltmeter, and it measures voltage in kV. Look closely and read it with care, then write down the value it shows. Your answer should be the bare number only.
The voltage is 0.5
